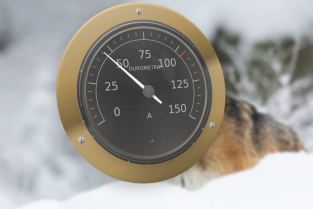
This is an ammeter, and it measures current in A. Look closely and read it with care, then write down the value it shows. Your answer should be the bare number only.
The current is 45
